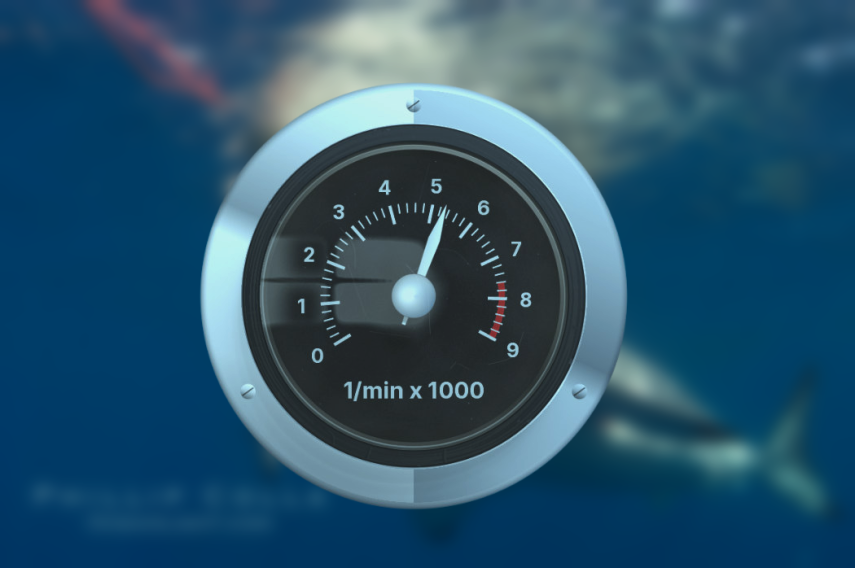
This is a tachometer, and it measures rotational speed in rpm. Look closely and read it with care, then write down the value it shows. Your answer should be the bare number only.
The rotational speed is 5300
